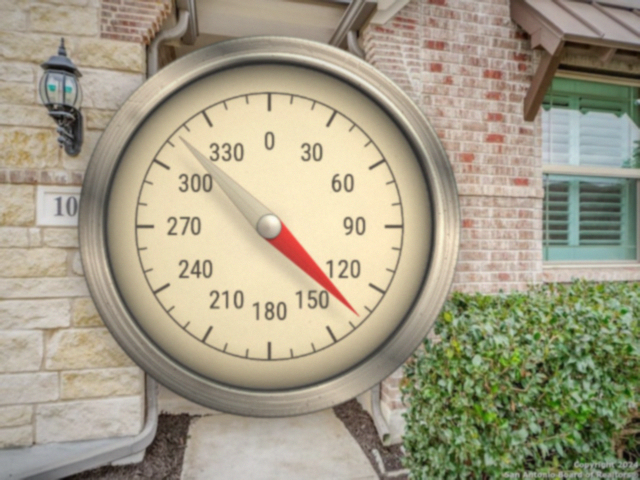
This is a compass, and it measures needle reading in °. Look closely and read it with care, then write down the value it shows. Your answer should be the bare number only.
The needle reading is 135
